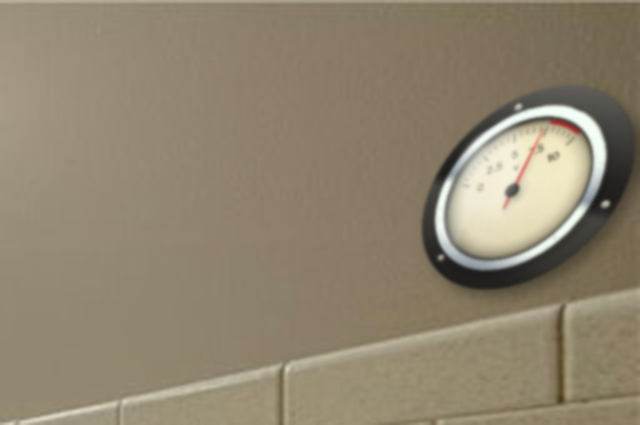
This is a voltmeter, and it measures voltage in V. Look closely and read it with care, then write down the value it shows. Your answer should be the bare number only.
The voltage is 7.5
